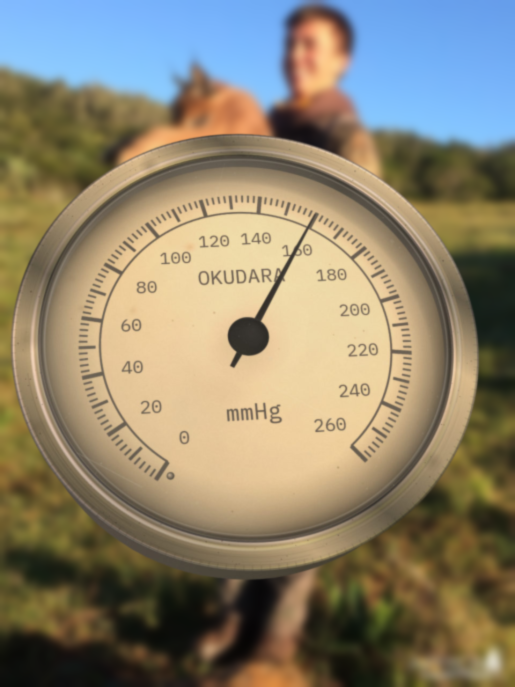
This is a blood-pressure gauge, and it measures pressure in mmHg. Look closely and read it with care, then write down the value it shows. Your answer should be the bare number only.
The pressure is 160
